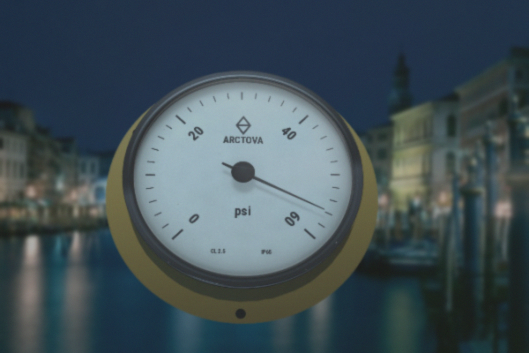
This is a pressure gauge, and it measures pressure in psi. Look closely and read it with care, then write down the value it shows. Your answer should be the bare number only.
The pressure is 56
